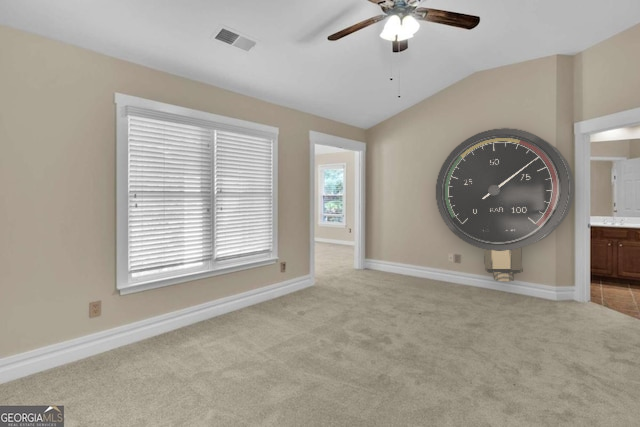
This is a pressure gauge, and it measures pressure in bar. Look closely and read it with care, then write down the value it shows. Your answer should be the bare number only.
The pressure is 70
